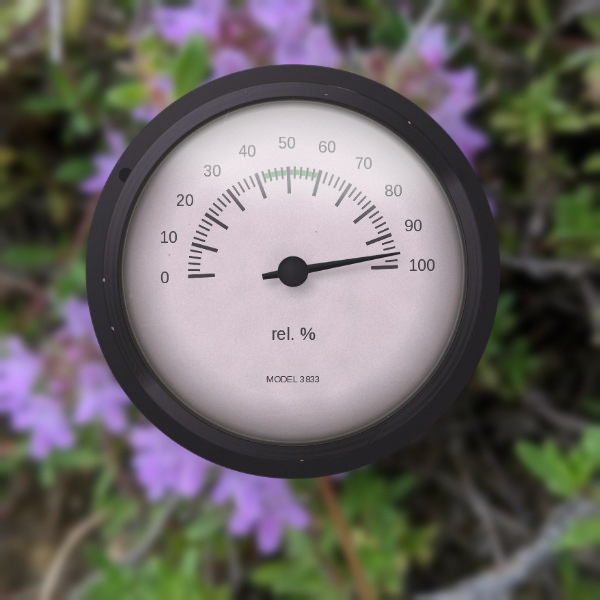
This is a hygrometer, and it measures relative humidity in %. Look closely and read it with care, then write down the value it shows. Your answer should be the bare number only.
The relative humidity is 96
